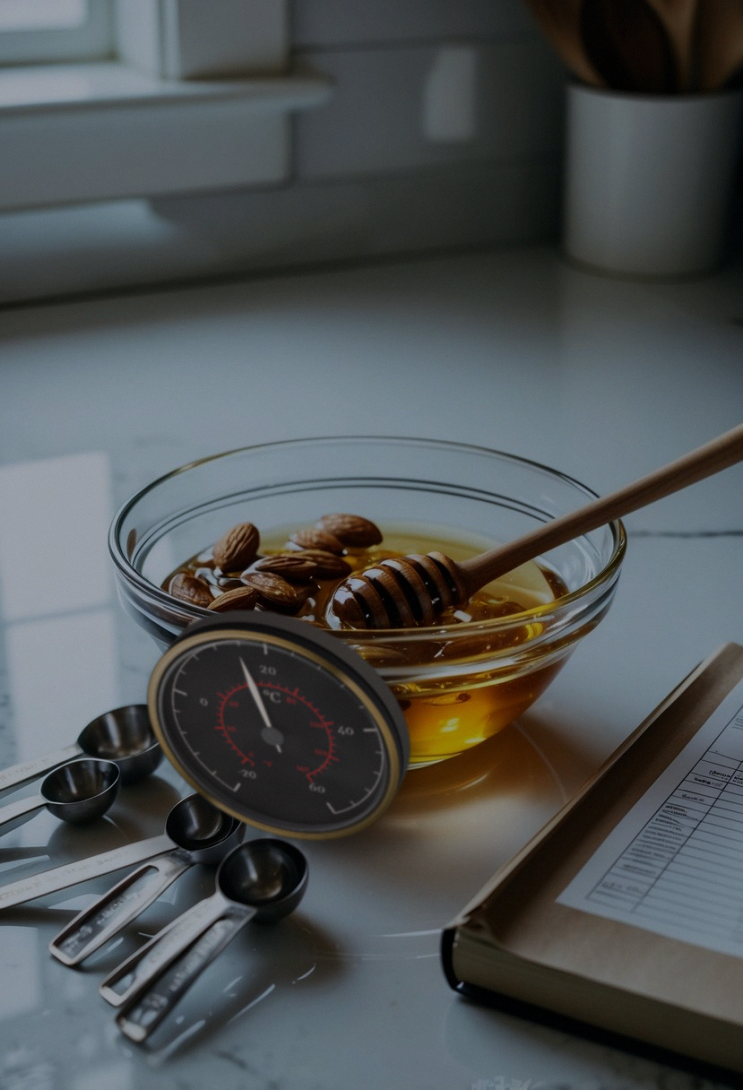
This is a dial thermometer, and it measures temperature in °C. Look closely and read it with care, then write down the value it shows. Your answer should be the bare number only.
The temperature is 16
